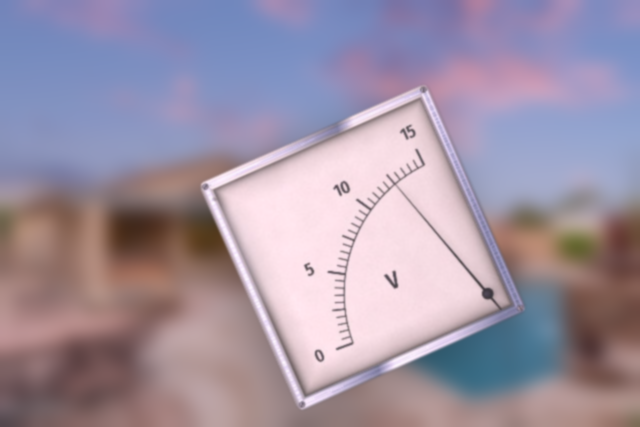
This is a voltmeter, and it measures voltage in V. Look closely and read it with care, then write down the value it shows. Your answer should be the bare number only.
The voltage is 12.5
